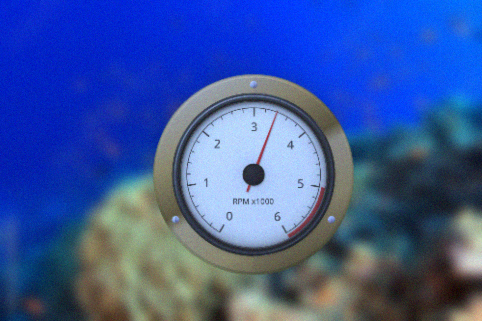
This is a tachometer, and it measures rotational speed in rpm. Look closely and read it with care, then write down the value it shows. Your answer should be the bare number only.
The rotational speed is 3400
